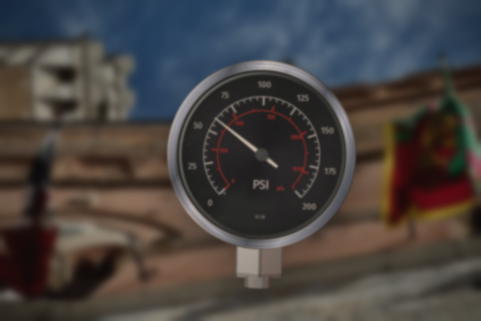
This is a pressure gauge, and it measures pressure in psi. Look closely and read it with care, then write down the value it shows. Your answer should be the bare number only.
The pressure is 60
